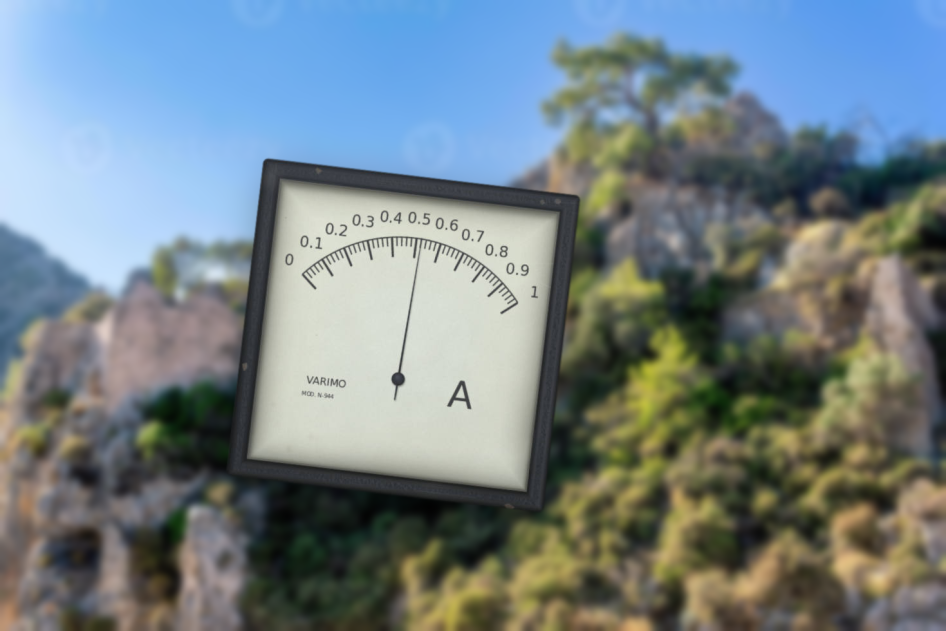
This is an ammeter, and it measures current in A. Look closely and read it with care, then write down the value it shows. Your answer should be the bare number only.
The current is 0.52
